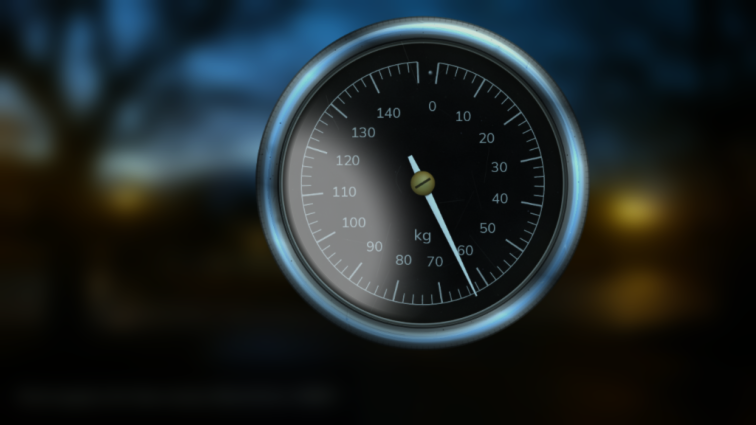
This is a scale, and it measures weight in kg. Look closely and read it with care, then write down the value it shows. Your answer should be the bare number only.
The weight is 63
